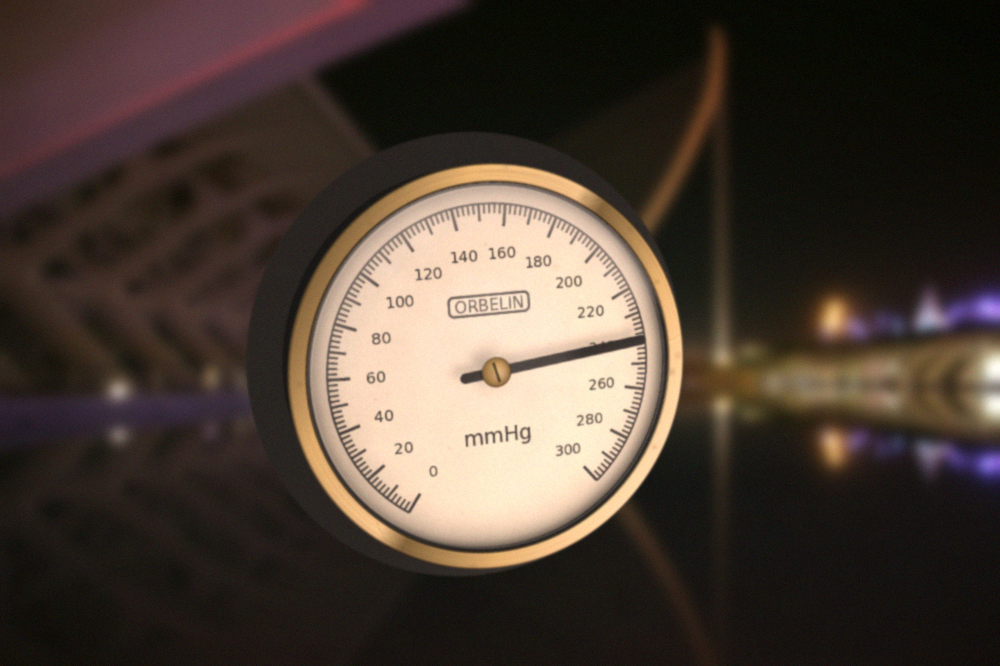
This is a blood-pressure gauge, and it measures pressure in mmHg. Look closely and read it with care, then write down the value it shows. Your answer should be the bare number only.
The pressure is 240
